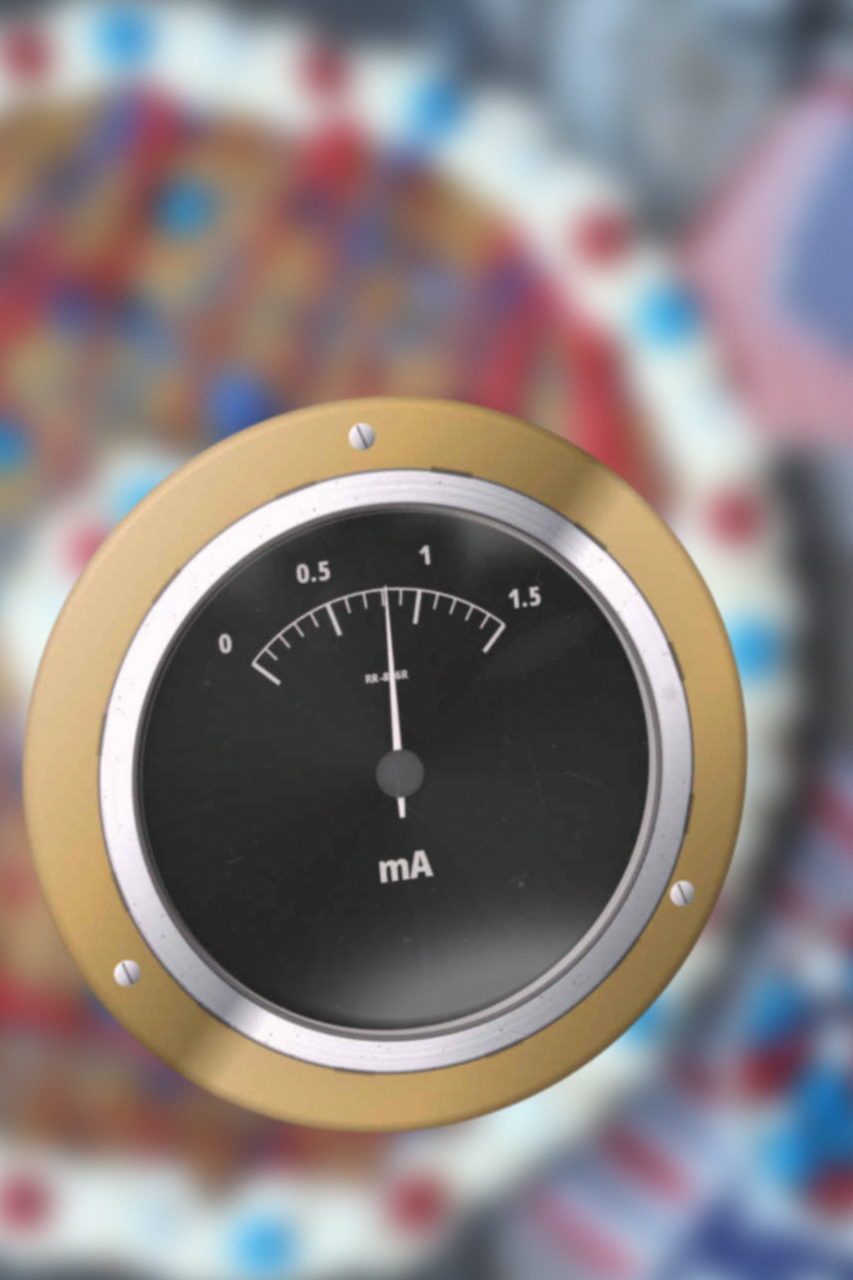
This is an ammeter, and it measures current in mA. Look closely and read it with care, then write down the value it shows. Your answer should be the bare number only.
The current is 0.8
